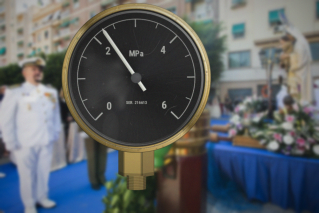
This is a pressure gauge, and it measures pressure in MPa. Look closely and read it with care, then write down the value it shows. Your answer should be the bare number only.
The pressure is 2.25
